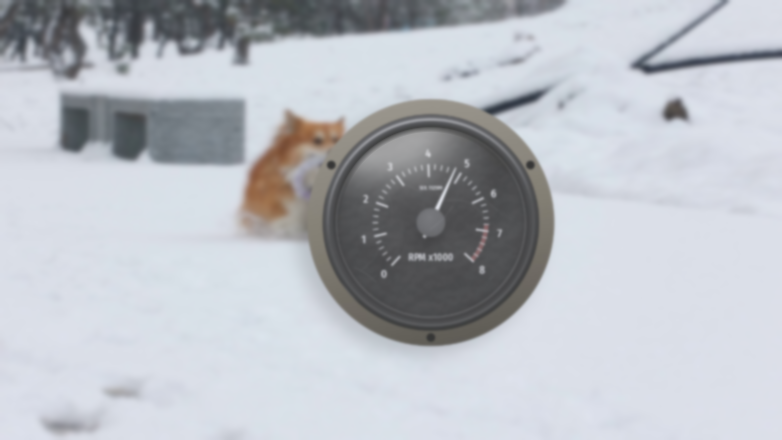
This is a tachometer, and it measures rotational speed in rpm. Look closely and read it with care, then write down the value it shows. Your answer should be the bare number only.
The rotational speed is 4800
